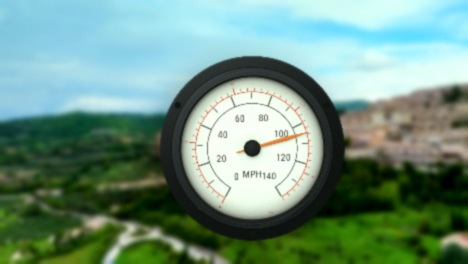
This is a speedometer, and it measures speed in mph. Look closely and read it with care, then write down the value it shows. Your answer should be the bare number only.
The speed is 105
